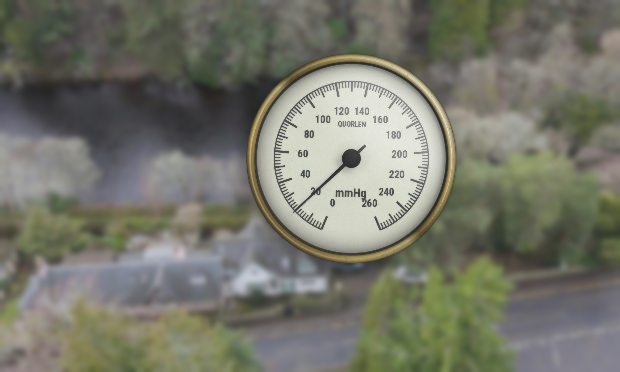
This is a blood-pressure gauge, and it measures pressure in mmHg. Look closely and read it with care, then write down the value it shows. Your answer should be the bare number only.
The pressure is 20
